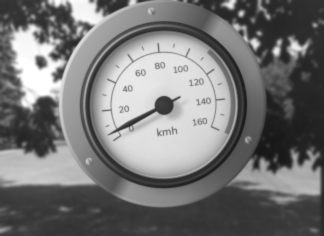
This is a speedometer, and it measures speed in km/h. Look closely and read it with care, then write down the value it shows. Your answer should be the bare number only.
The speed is 5
